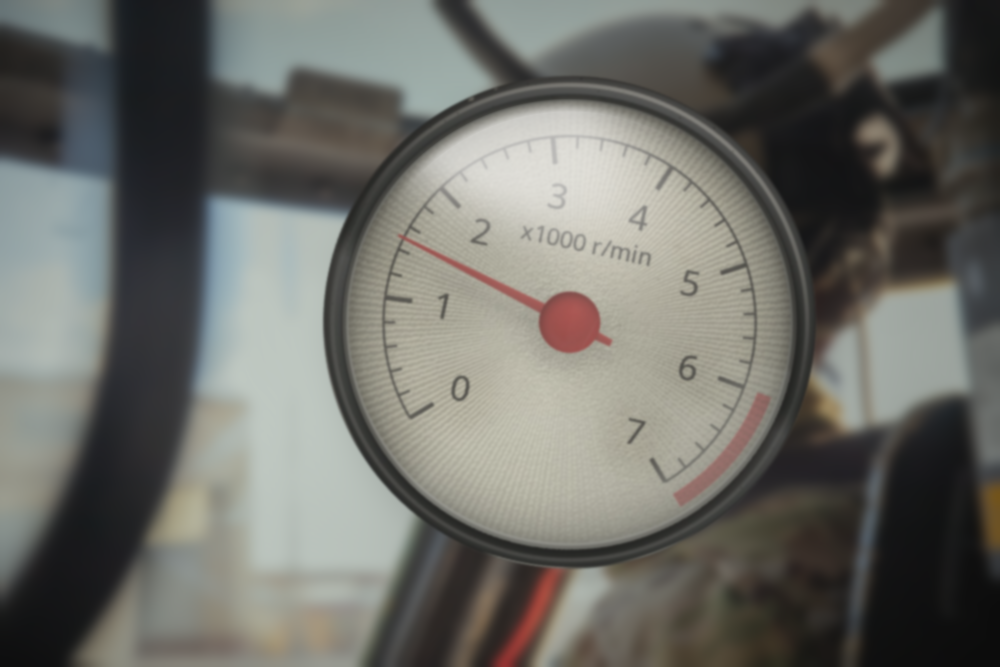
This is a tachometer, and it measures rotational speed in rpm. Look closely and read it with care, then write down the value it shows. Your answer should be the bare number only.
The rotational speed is 1500
